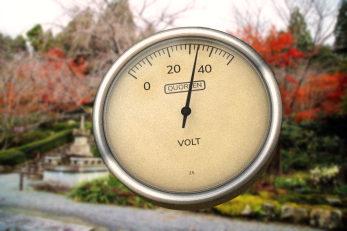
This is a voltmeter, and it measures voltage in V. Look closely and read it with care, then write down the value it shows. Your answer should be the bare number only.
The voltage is 34
